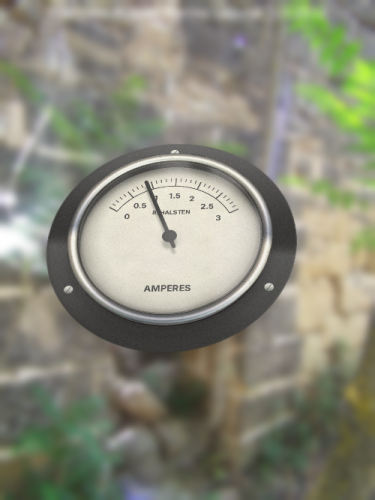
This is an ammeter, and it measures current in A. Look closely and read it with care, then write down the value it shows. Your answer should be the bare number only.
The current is 0.9
